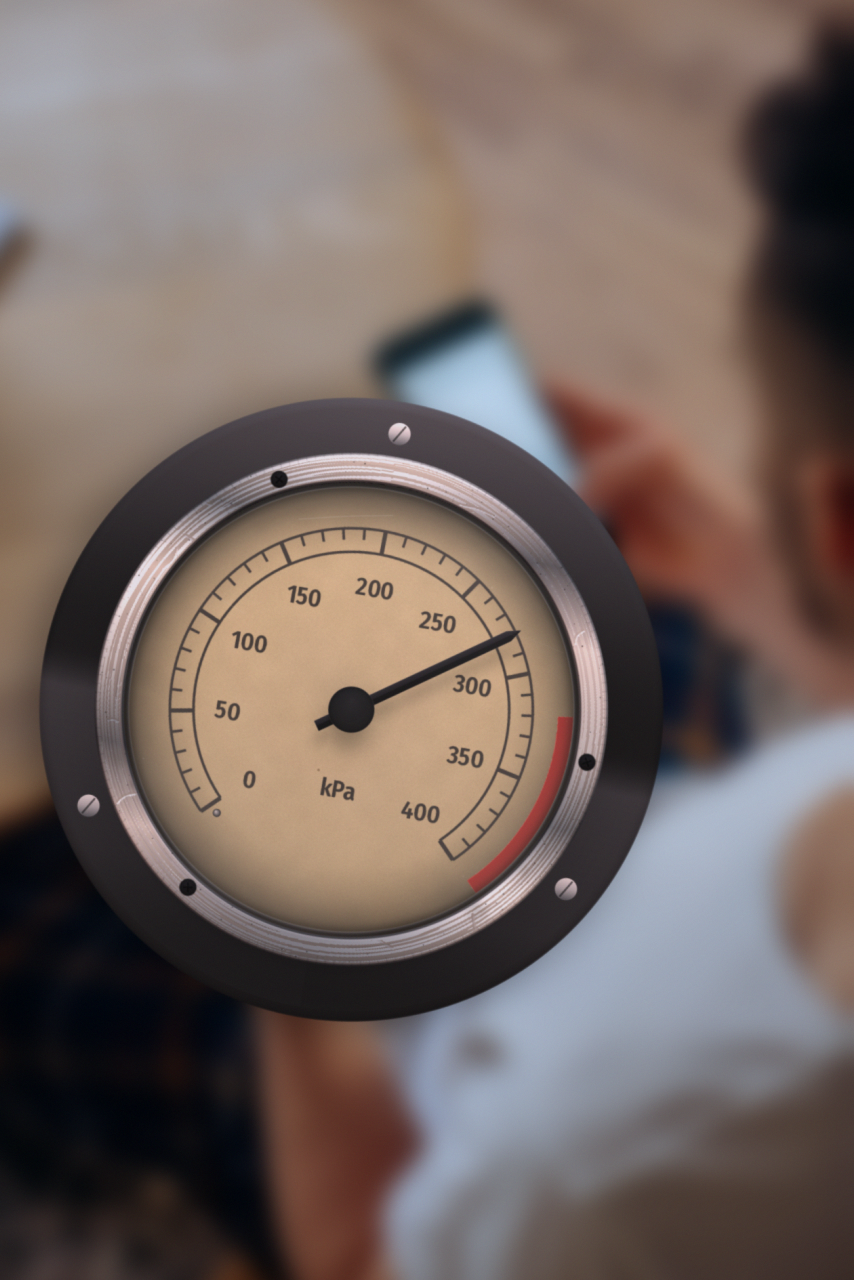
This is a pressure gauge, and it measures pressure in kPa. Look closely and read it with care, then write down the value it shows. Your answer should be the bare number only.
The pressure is 280
